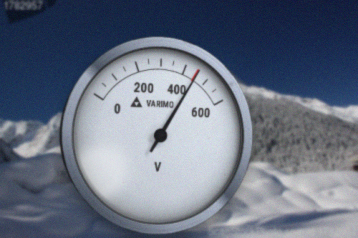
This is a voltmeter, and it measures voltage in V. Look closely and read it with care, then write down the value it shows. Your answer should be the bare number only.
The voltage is 450
